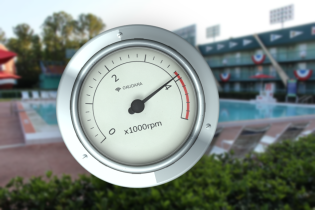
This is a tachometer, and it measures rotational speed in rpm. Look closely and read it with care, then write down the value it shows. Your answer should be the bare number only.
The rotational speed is 3900
